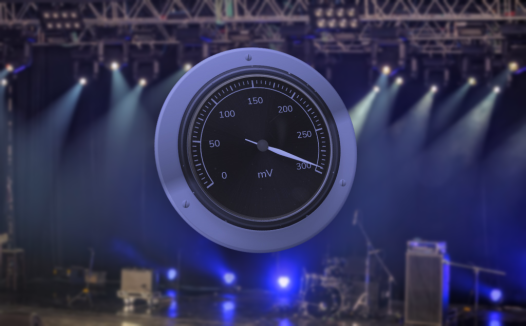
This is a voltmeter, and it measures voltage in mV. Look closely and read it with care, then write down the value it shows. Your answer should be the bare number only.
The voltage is 295
